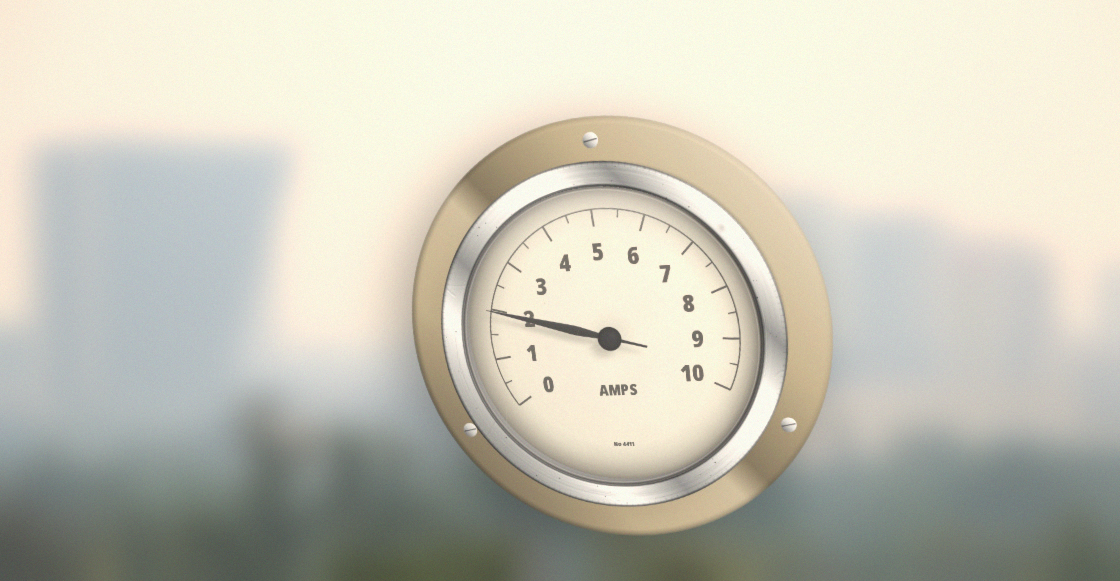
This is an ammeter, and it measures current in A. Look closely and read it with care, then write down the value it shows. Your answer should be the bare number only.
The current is 2
